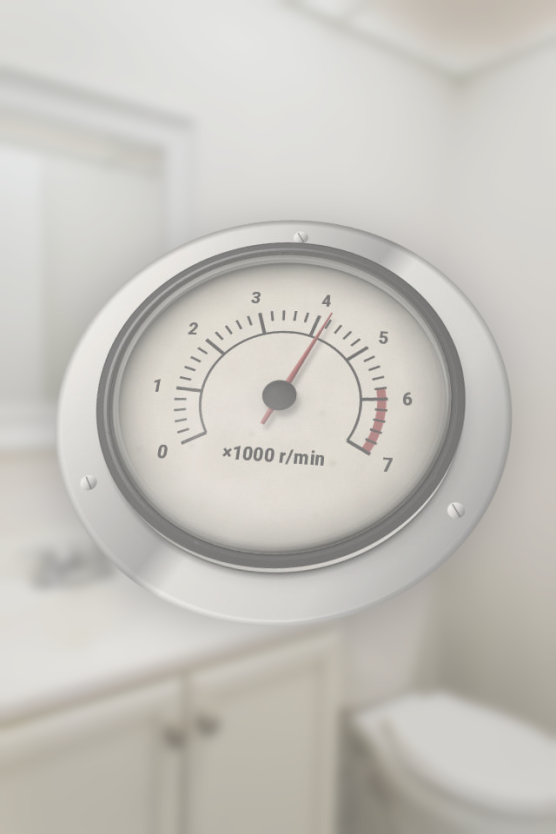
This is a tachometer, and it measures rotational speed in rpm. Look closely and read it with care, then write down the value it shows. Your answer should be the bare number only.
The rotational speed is 4200
